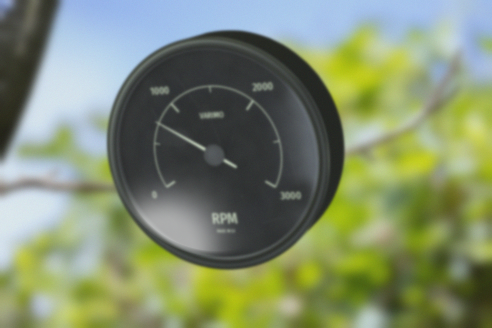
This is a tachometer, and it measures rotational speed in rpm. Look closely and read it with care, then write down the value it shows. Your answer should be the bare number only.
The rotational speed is 750
